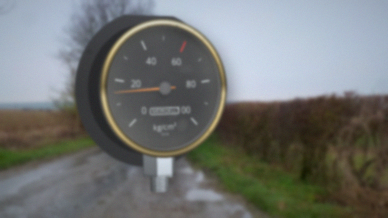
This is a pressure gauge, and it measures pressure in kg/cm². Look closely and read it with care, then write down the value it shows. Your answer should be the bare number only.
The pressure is 15
